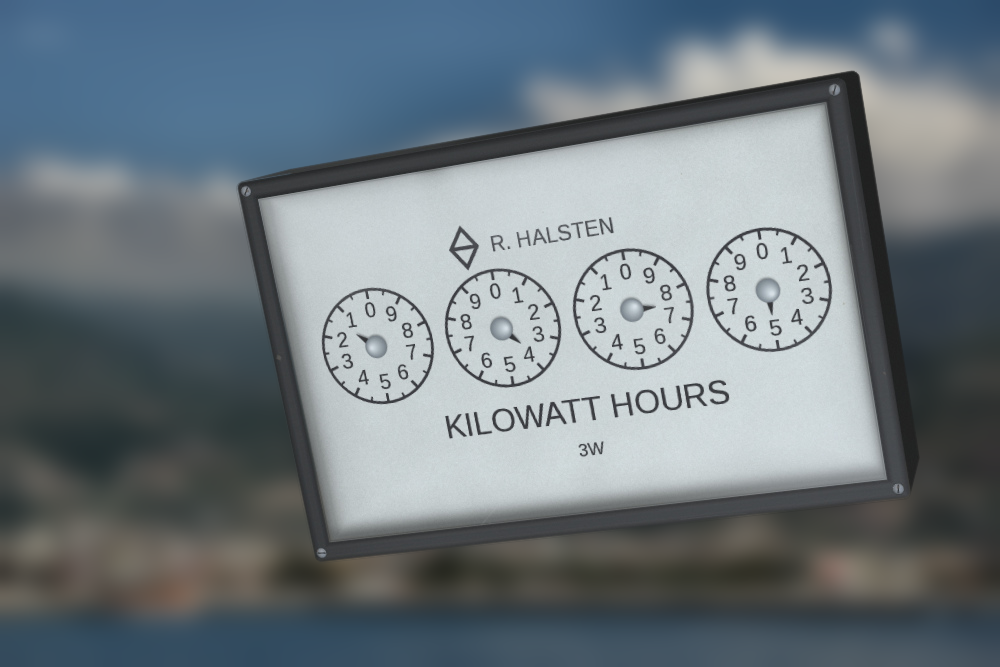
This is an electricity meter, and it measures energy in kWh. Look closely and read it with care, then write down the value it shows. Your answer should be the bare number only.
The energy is 1375
